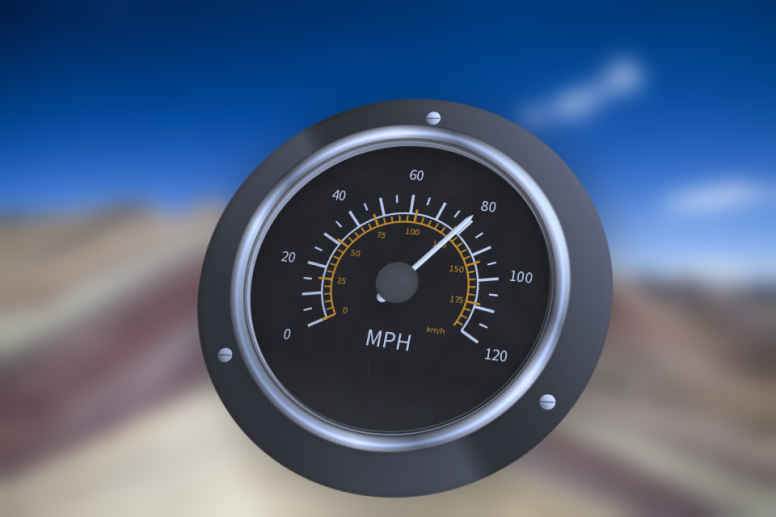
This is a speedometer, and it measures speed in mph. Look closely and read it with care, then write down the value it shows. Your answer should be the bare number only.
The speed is 80
